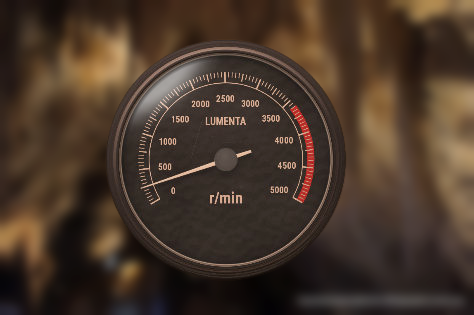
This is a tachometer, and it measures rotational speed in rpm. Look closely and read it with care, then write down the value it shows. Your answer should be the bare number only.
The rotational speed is 250
